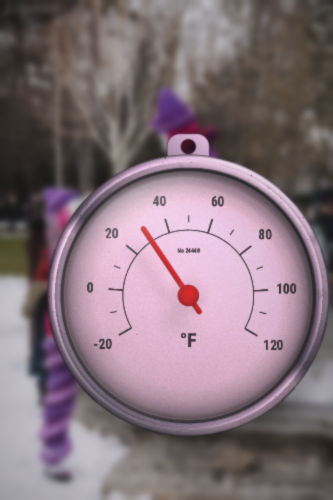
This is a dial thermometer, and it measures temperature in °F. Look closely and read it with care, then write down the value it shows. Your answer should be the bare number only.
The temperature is 30
